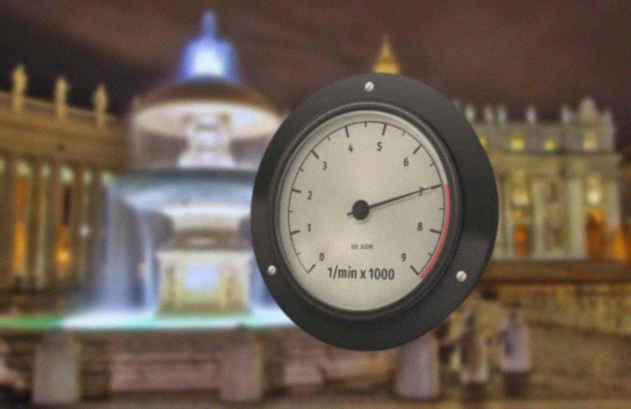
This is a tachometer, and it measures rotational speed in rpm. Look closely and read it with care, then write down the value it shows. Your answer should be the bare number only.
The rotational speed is 7000
